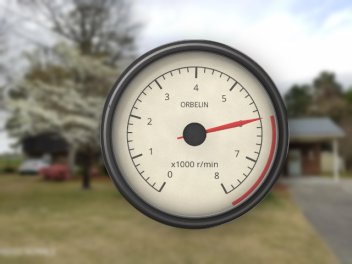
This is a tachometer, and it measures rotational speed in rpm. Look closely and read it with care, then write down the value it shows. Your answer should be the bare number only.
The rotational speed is 6000
